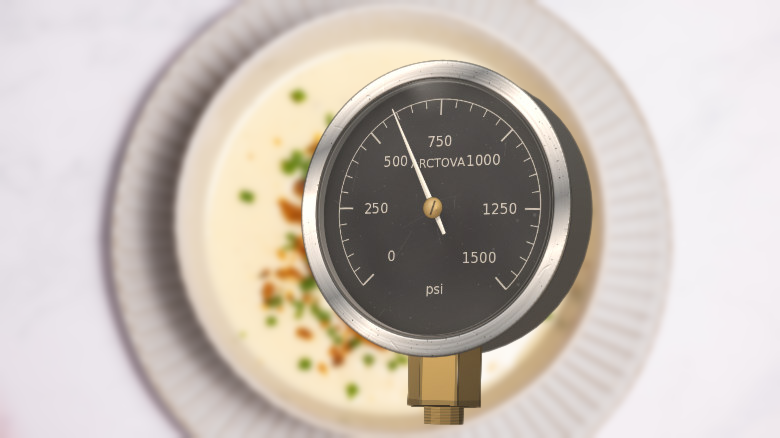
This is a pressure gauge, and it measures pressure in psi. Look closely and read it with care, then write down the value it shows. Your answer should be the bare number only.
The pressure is 600
